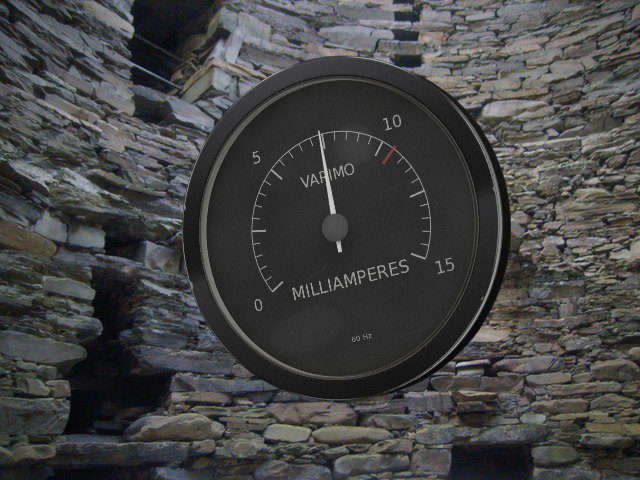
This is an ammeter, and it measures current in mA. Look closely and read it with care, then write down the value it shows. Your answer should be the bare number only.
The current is 7.5
